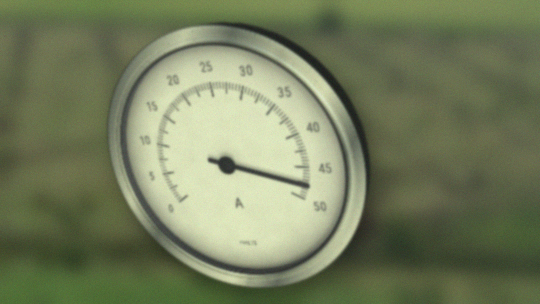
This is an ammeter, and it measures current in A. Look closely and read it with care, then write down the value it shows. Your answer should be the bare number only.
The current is 47.5
